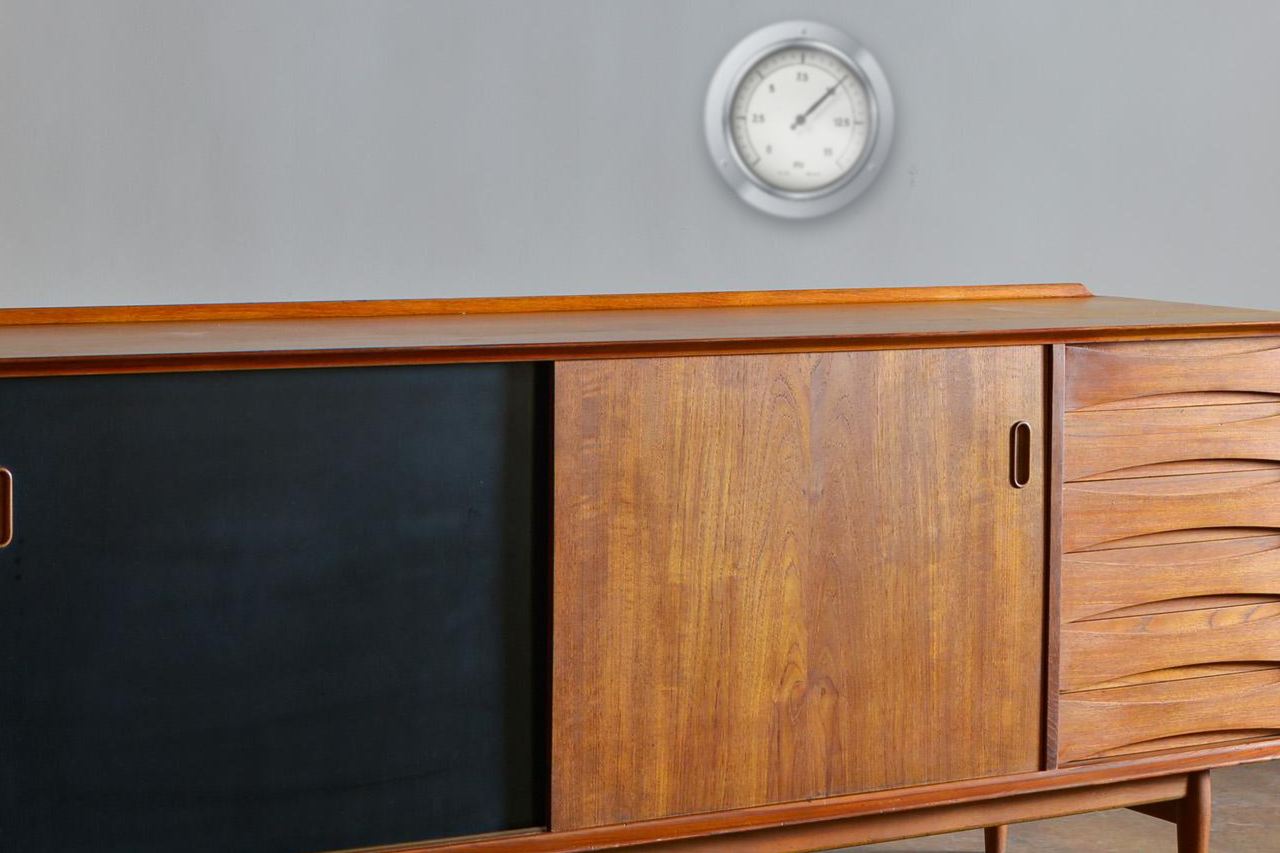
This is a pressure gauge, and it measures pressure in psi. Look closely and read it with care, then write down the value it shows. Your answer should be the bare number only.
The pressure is 10
